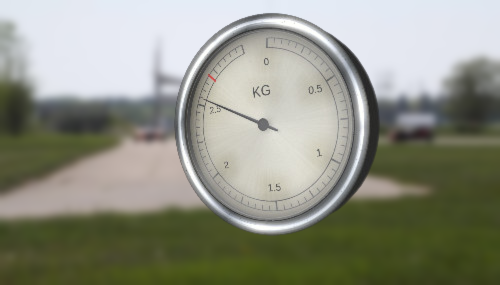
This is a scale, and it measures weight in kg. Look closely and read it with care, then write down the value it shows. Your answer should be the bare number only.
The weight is 2.55
